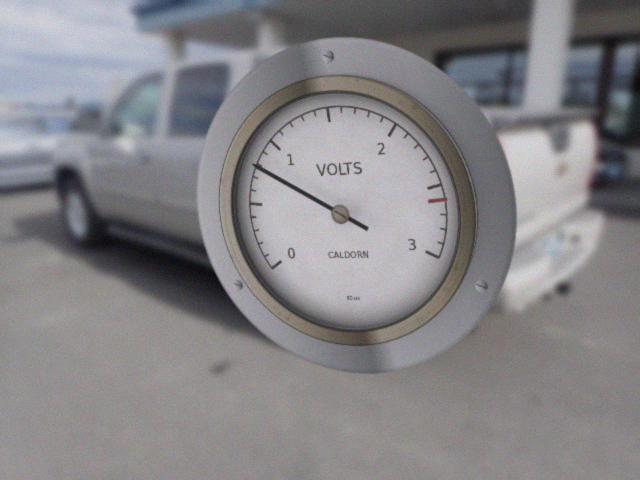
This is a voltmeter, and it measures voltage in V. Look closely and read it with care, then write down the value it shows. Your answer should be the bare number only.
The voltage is 0.8
